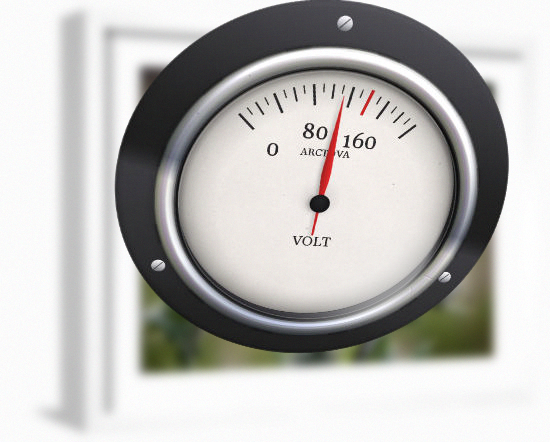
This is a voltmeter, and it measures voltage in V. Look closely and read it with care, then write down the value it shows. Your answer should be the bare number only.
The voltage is 110
